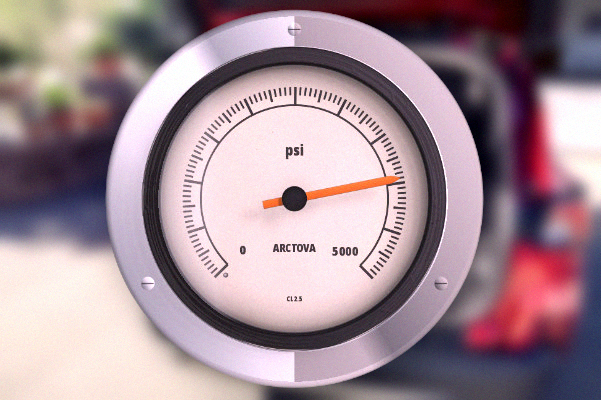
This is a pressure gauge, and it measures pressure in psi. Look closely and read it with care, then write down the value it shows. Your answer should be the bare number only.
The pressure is 3950
